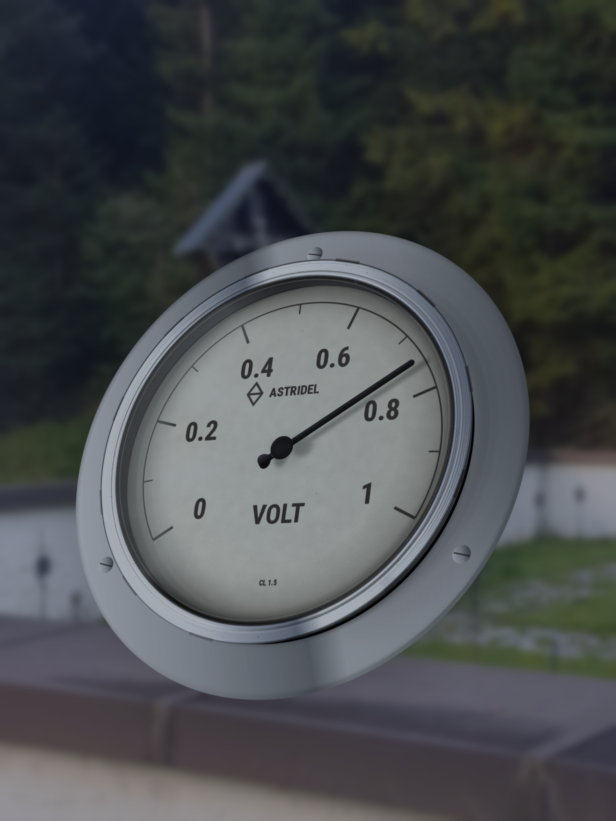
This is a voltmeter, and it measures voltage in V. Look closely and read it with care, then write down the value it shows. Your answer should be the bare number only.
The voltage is 0.75
